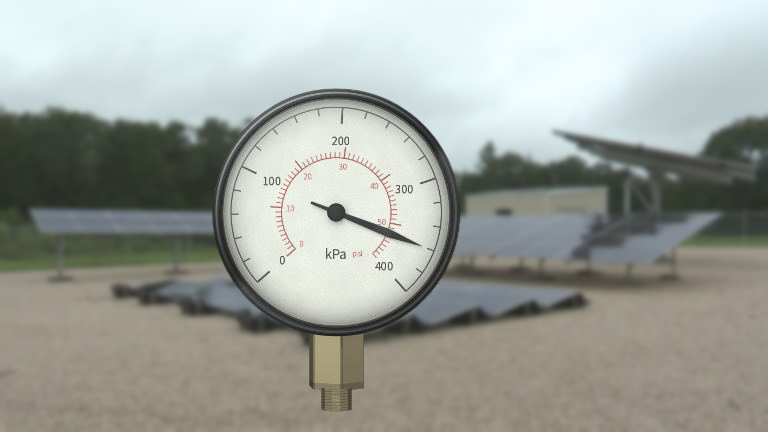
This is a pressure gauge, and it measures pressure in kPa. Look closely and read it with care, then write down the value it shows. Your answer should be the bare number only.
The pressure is 360
